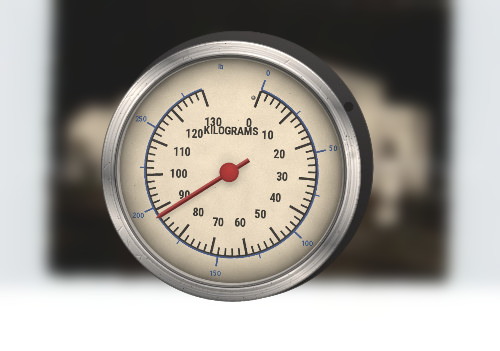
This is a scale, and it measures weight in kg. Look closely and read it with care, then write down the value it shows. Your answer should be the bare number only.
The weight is 88
